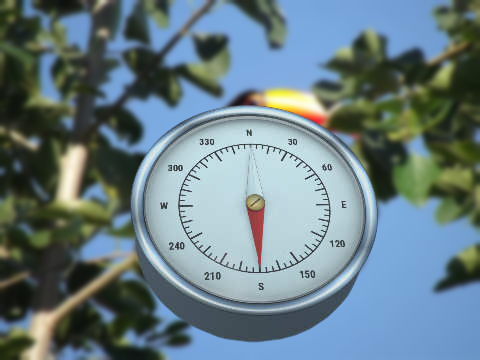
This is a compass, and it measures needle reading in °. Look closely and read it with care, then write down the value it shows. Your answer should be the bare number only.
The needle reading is 180
